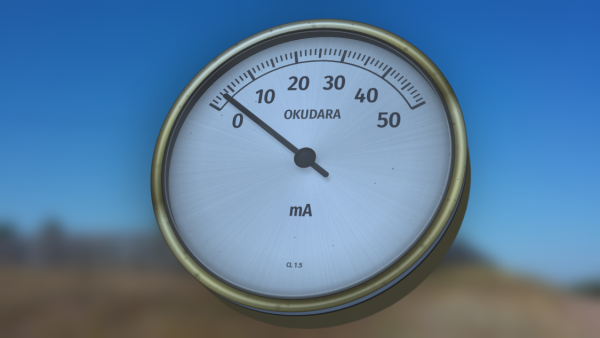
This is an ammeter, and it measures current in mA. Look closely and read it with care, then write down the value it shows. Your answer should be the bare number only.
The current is 3
